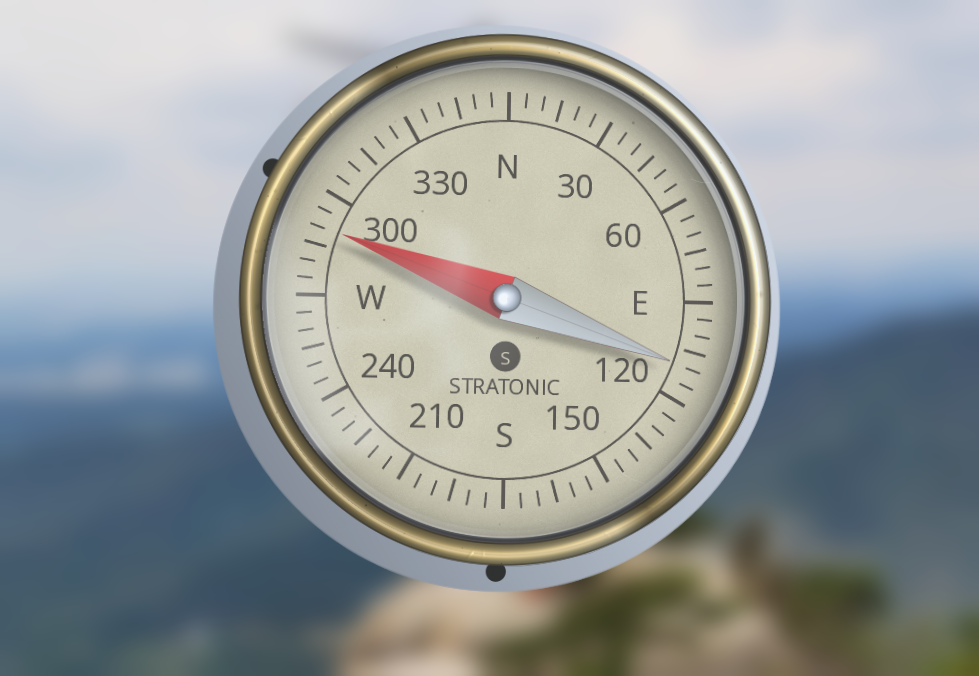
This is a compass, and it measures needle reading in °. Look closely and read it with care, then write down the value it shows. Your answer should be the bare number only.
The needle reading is 290
